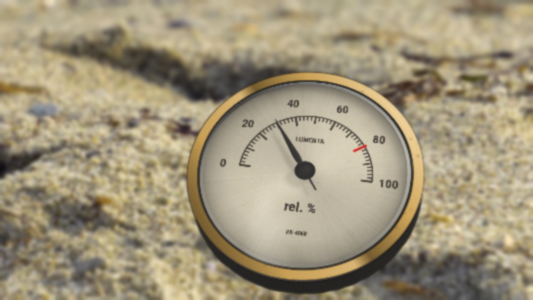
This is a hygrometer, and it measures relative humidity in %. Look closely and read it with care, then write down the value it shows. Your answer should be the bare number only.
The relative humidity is 30
